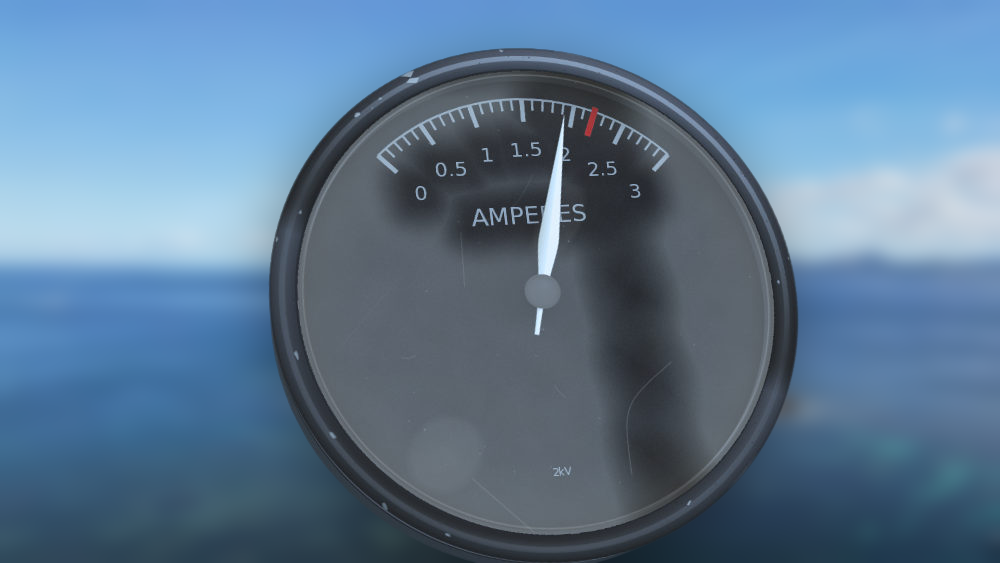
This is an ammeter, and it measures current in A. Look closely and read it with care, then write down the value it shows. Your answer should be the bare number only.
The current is 1.9
